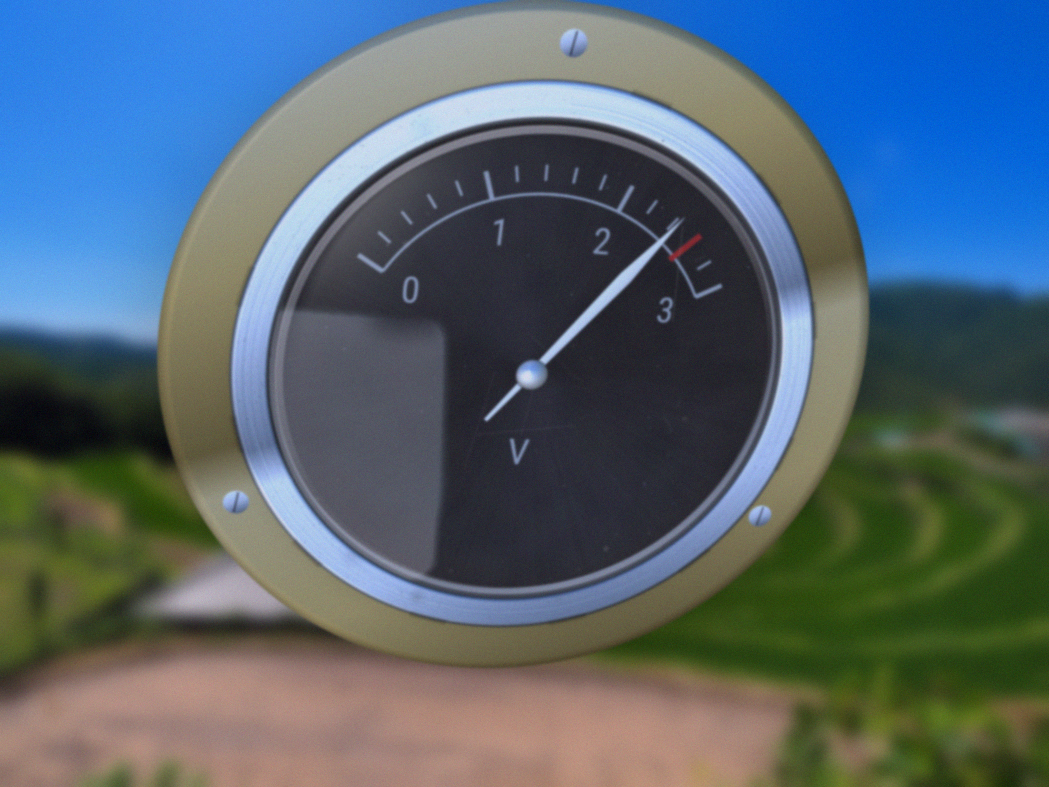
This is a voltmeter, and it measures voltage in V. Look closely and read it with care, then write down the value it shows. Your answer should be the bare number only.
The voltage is 2.4
